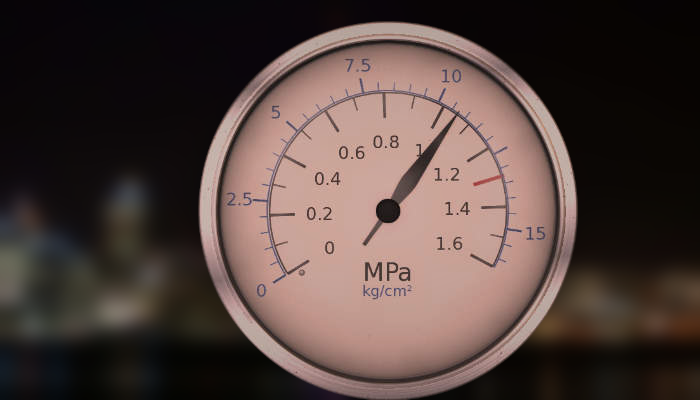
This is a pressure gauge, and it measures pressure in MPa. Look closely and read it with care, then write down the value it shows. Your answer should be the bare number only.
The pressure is 1.05
